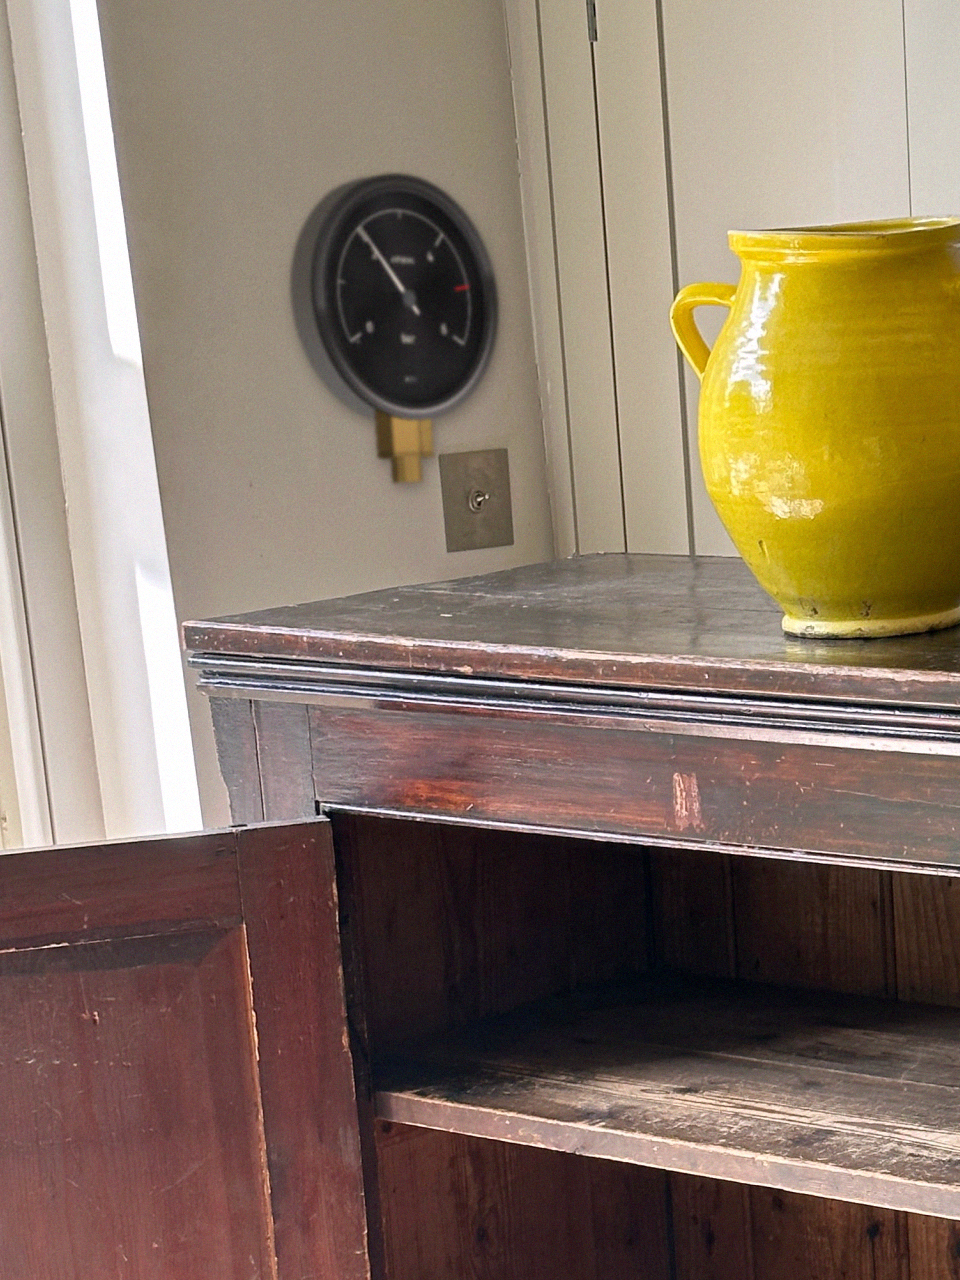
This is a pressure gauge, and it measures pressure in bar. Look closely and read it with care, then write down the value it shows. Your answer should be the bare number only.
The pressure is 2
